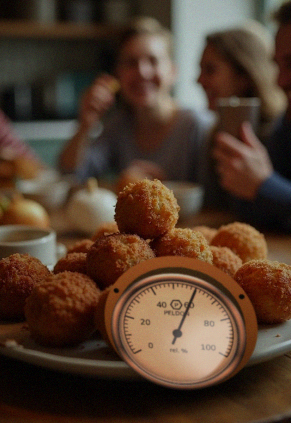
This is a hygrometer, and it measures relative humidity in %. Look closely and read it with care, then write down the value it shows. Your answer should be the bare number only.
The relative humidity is 60
